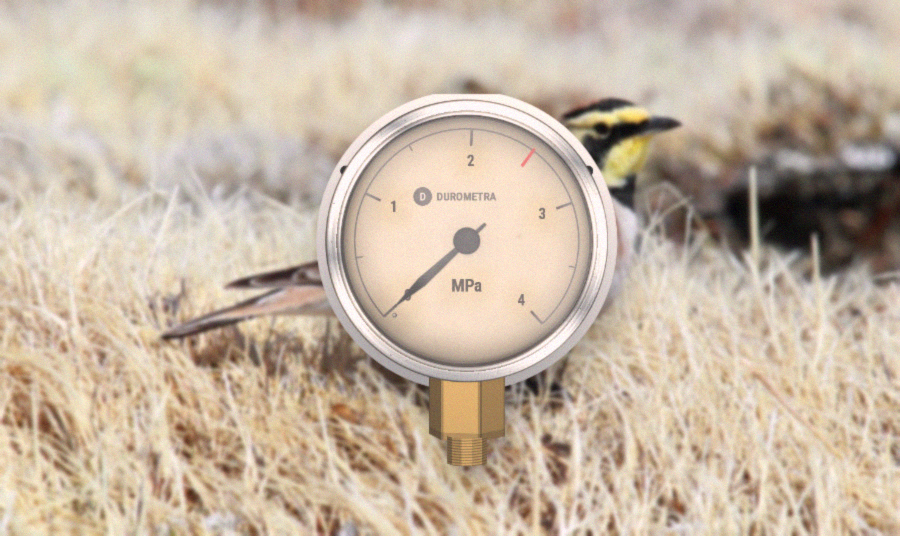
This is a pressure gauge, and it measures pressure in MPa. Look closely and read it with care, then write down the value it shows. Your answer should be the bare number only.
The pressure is 0
